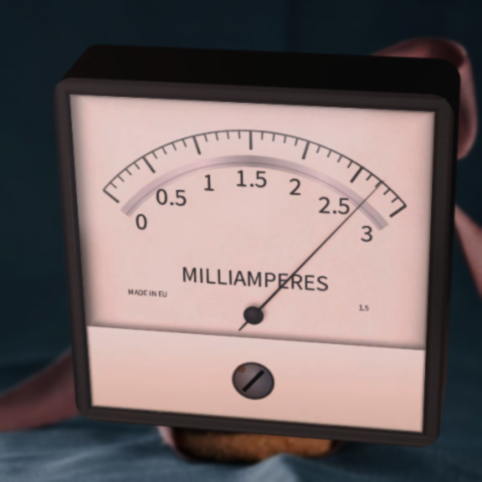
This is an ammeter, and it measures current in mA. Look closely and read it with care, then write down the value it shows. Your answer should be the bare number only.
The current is 2.7
